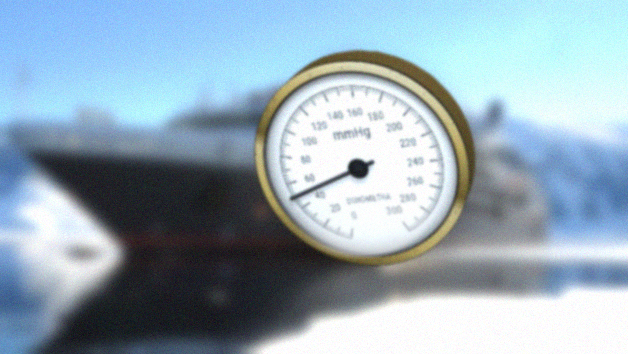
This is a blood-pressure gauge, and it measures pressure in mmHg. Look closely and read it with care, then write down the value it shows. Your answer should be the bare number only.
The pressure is 50
